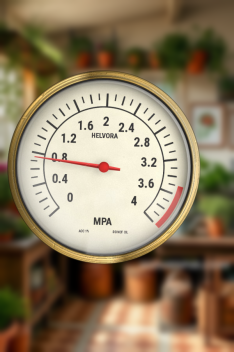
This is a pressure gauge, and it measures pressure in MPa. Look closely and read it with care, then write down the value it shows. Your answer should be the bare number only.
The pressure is 0.75
